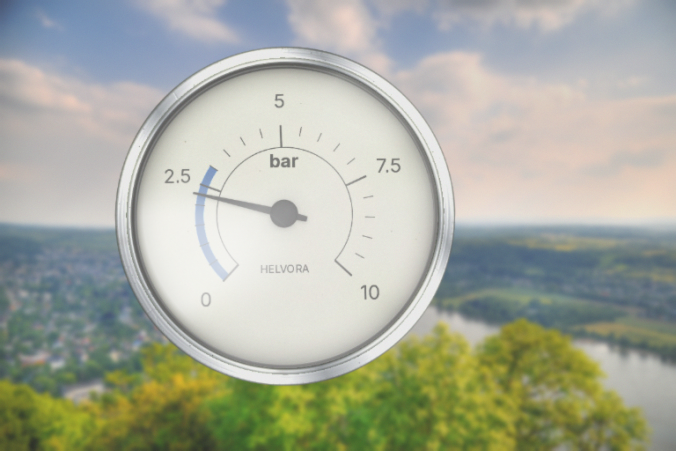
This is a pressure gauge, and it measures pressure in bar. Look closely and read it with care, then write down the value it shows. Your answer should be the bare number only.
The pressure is 2.25
